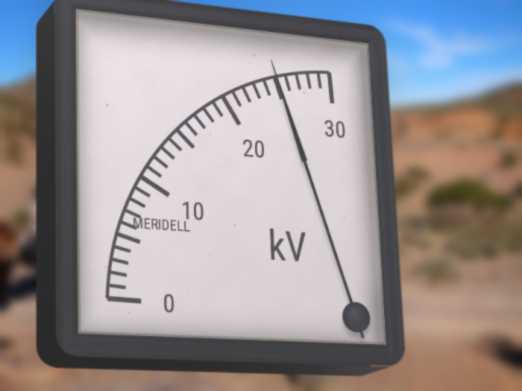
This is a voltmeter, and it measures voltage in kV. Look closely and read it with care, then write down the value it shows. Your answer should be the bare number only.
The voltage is 25
